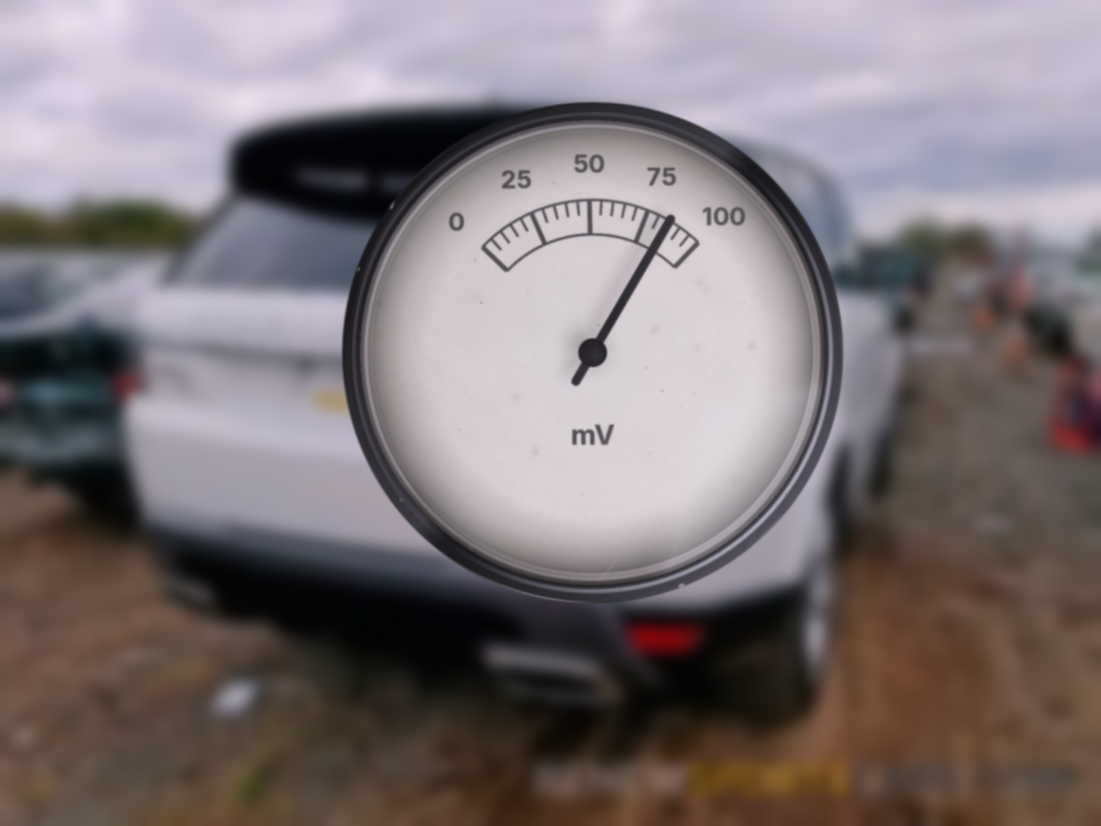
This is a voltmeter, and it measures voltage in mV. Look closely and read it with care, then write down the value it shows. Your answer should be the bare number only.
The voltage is 85
